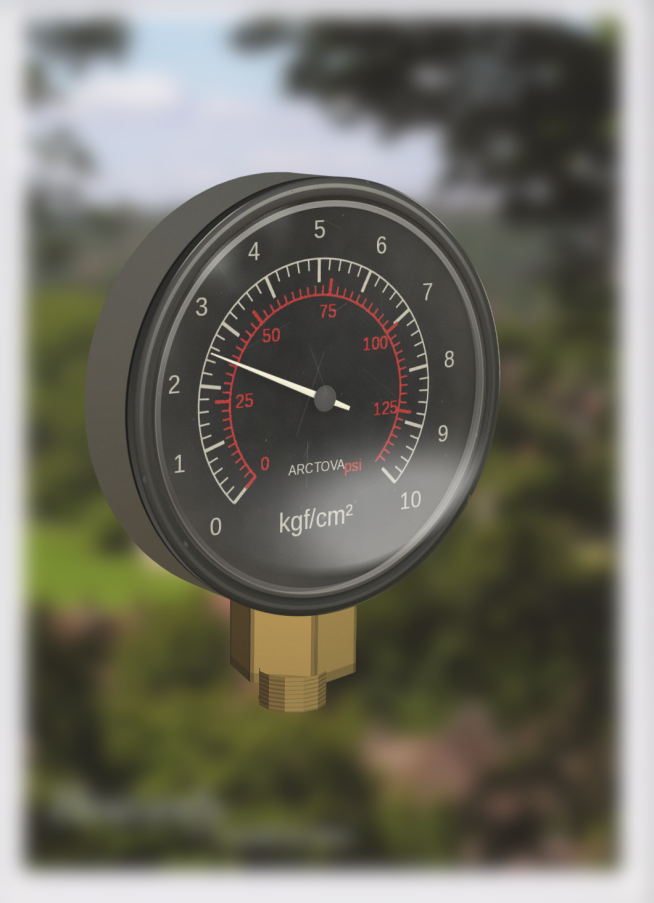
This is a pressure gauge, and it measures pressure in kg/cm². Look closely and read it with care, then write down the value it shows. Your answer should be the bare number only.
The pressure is 2.5
